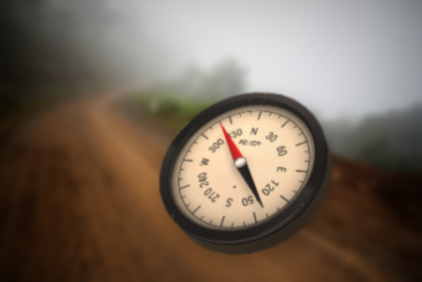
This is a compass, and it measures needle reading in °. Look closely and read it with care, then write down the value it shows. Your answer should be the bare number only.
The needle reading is 320
